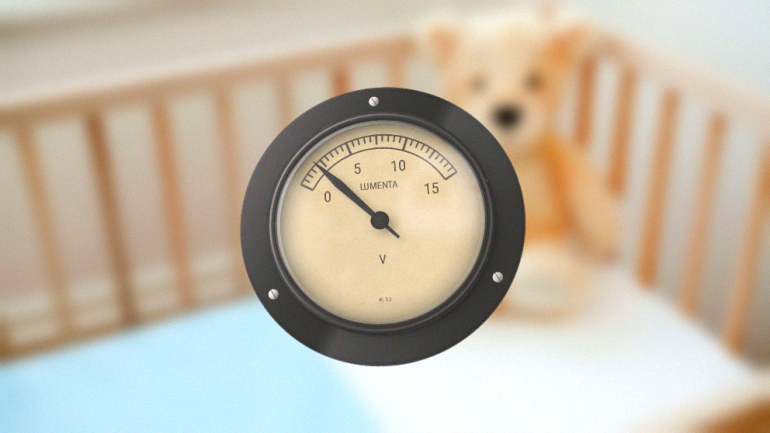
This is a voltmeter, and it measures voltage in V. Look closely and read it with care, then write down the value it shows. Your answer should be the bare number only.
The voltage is 2
